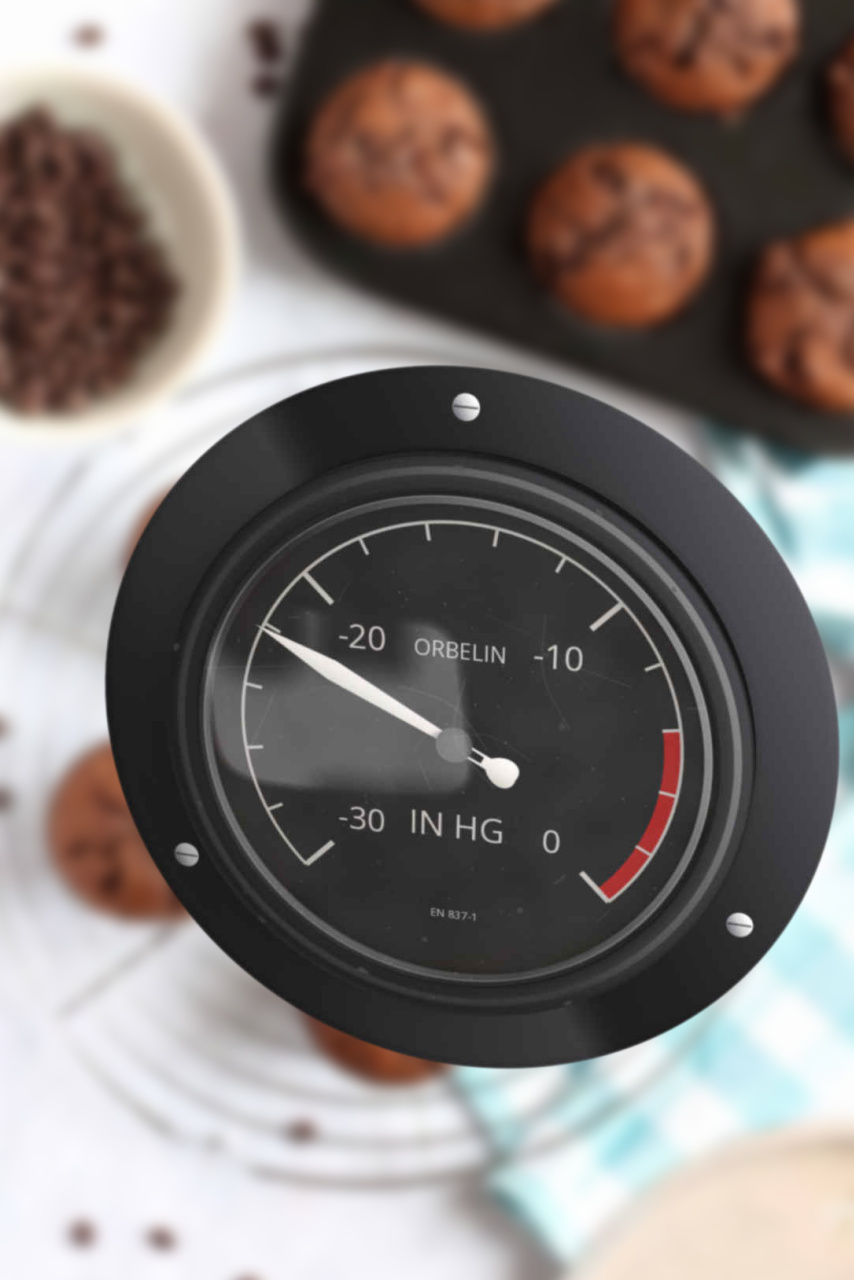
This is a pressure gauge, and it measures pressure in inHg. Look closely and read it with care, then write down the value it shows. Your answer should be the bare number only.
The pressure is -22
